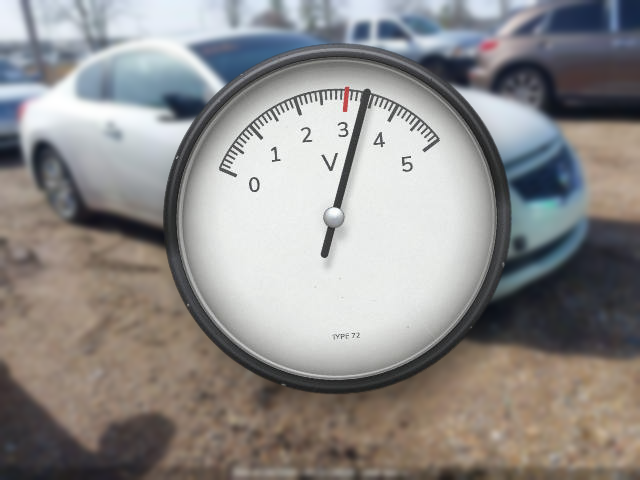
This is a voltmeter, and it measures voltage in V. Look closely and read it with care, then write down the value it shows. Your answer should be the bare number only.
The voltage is 3.4
